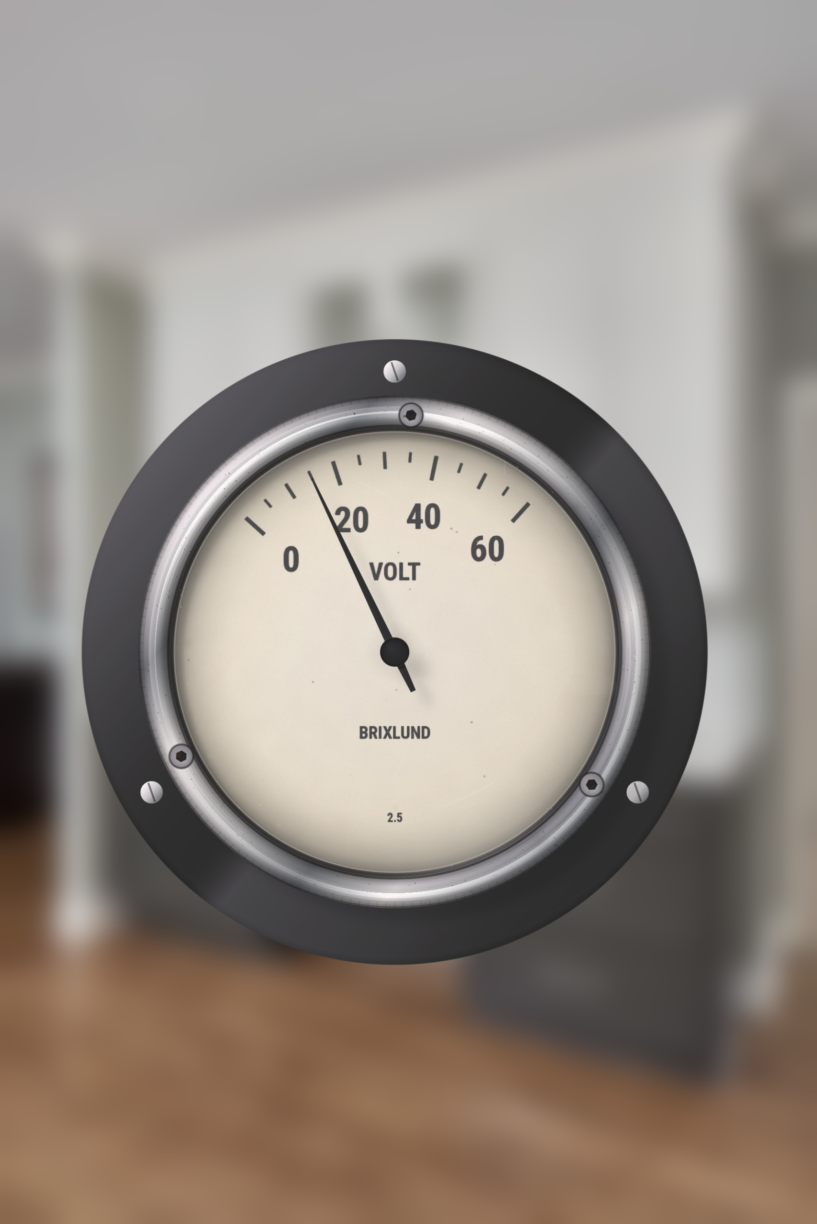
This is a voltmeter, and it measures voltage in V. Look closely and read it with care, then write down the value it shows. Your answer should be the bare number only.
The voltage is 15
